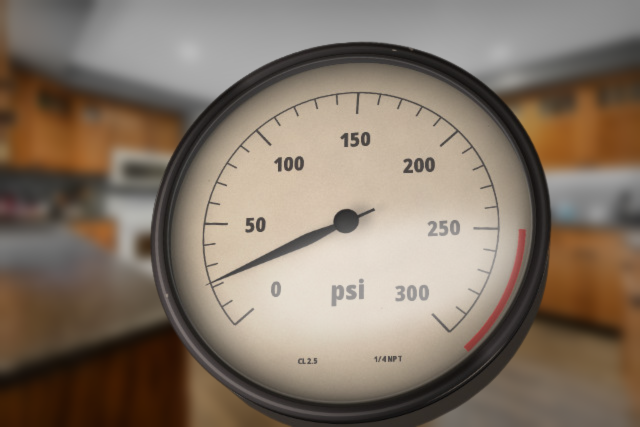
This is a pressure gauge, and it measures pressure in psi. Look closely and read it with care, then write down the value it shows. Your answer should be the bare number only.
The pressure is 20
